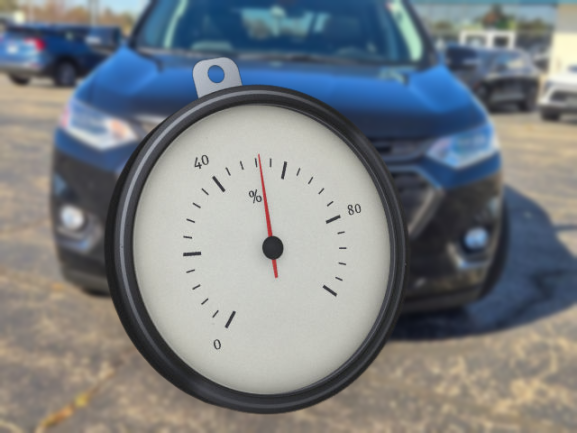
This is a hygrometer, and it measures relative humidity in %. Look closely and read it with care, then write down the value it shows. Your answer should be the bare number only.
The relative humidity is 52
